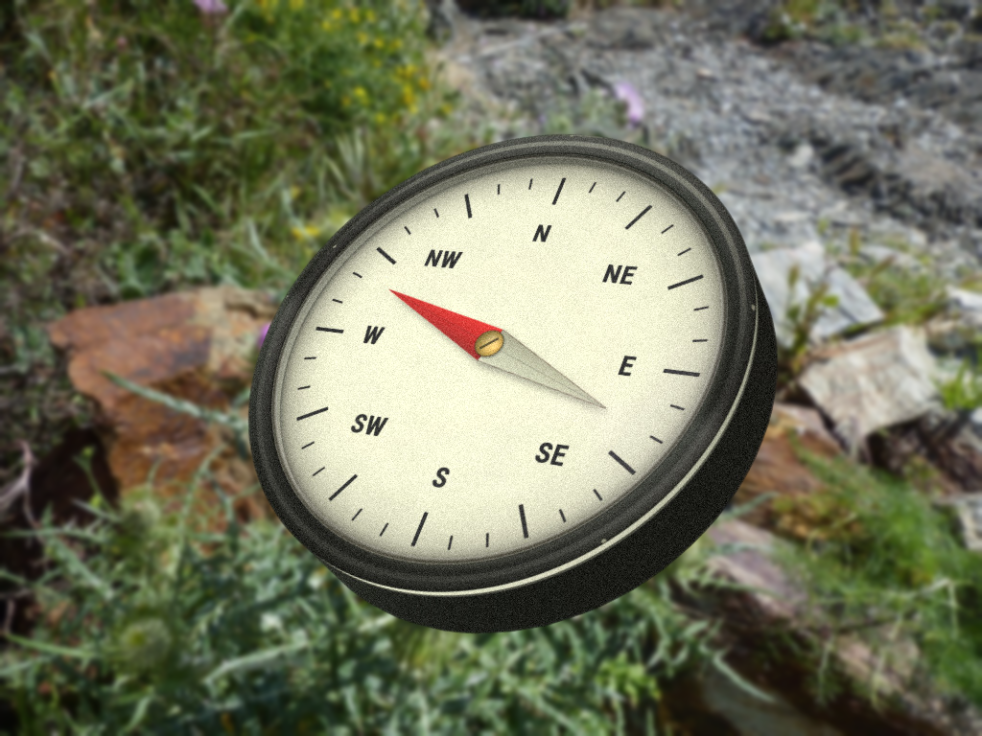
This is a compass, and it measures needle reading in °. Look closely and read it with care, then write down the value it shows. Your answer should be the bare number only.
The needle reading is 290
